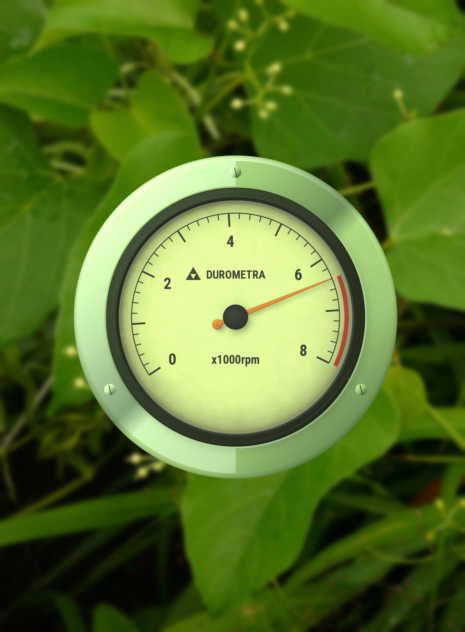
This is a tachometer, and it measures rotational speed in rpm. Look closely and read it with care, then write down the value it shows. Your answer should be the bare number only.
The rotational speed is 6400
